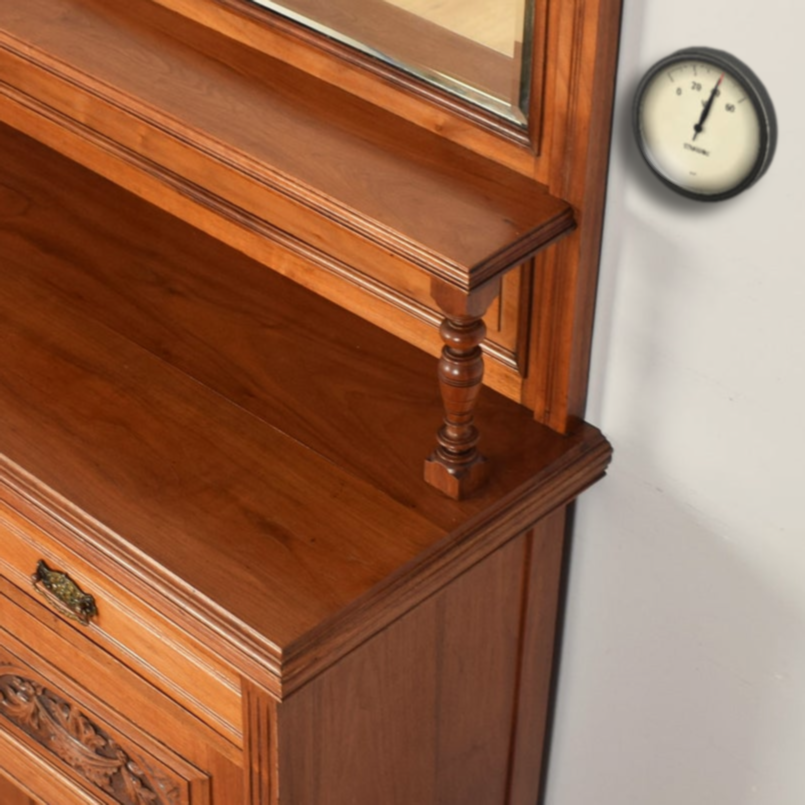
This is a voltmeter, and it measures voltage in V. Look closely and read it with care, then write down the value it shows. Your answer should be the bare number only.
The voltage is 40
